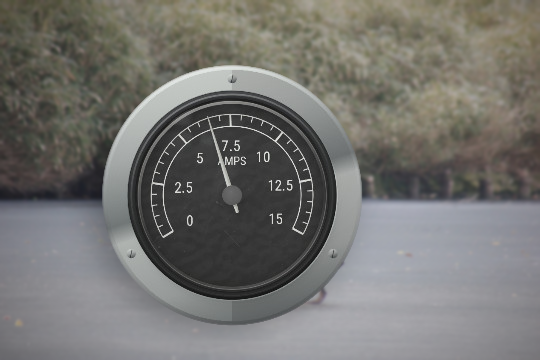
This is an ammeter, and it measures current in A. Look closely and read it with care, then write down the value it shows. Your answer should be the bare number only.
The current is 6.5
